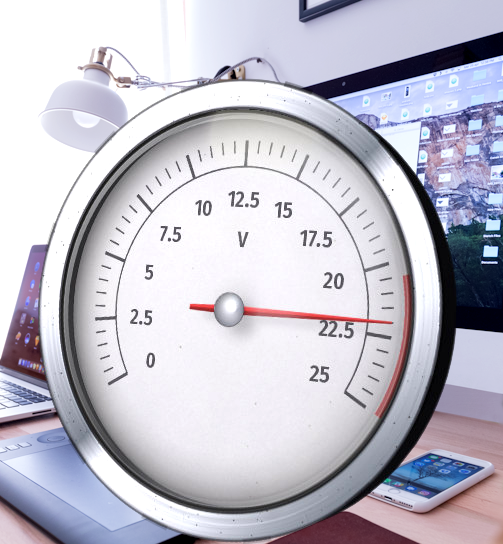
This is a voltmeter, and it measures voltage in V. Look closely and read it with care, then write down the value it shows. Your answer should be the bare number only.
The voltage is 22
